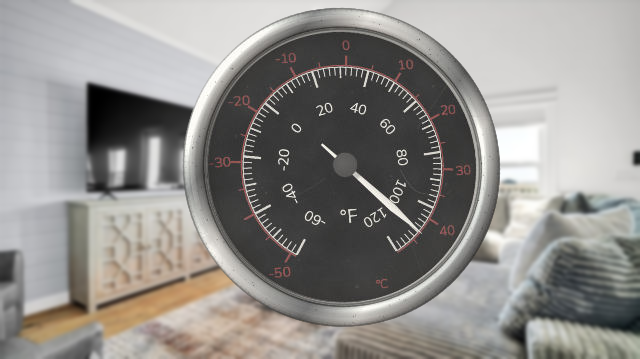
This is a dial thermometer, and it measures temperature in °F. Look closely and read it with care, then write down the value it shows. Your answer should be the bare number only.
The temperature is 110
